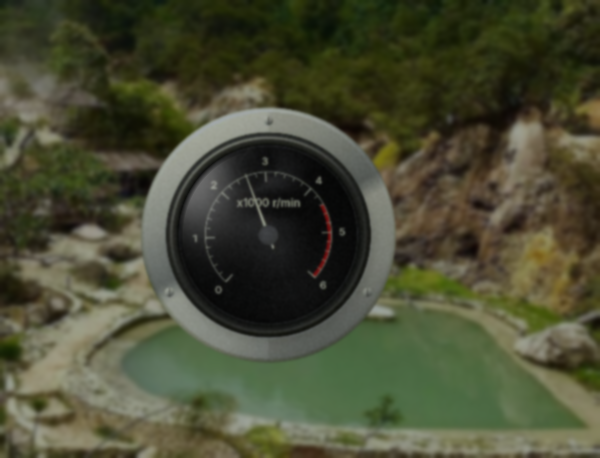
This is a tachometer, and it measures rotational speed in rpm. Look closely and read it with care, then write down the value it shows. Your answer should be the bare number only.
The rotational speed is 2600
